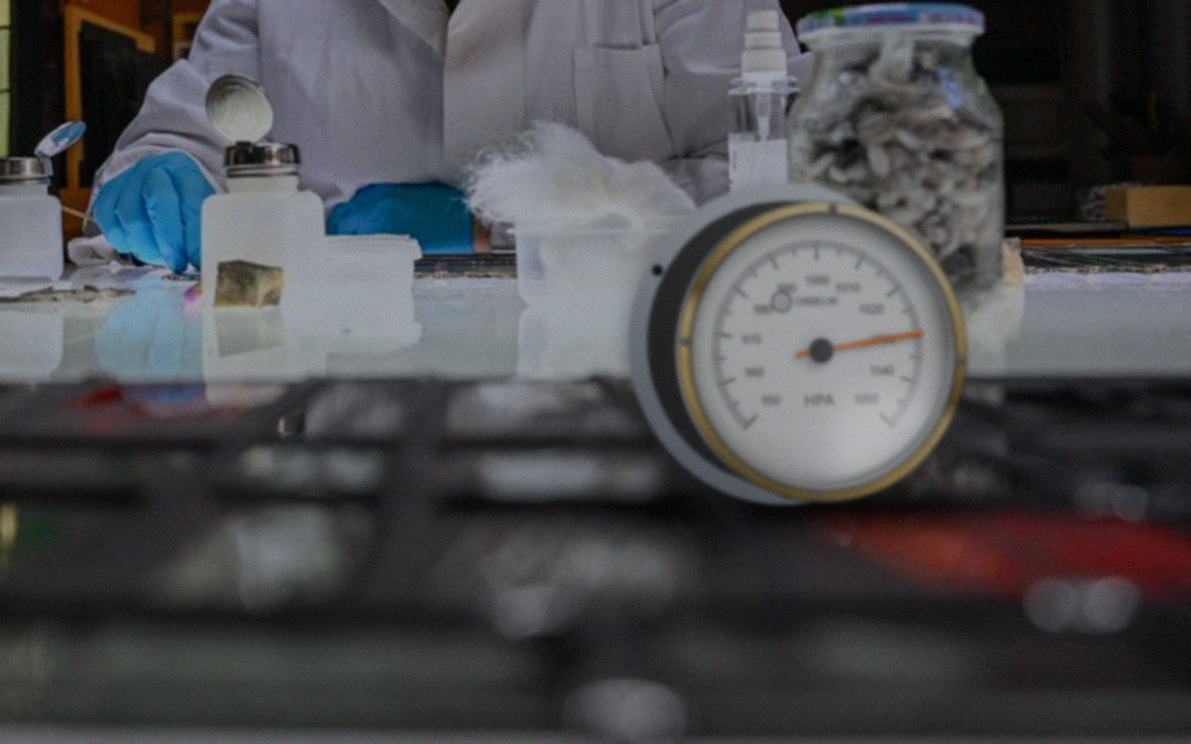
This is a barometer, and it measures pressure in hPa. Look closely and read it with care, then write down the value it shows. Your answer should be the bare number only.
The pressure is 1030
